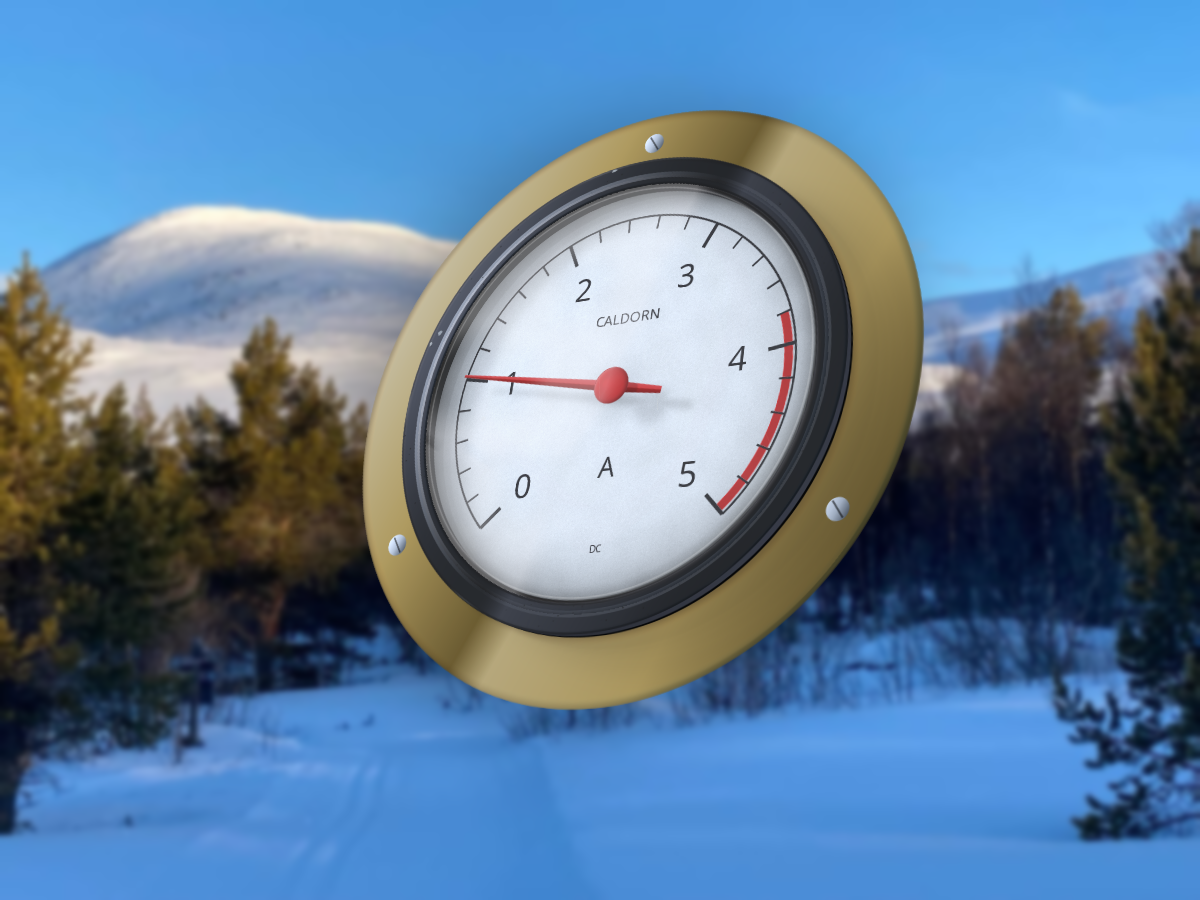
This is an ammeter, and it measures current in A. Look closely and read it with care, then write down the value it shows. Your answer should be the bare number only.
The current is 1
